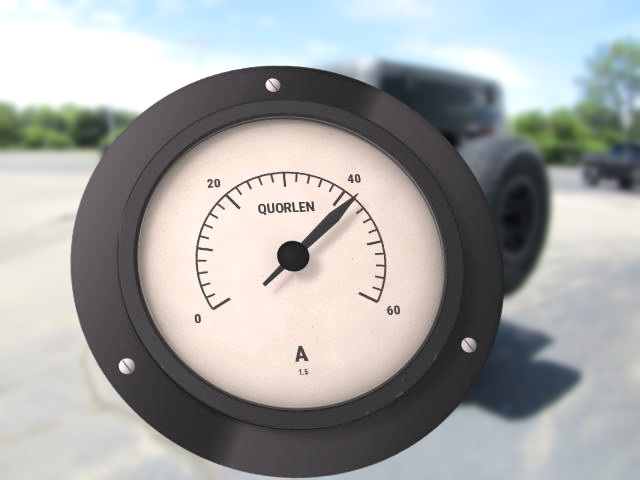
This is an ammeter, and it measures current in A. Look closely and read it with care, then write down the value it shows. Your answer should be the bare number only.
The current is 42
